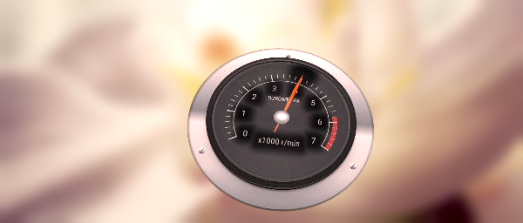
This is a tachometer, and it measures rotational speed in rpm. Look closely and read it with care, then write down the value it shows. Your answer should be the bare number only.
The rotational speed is 4000
